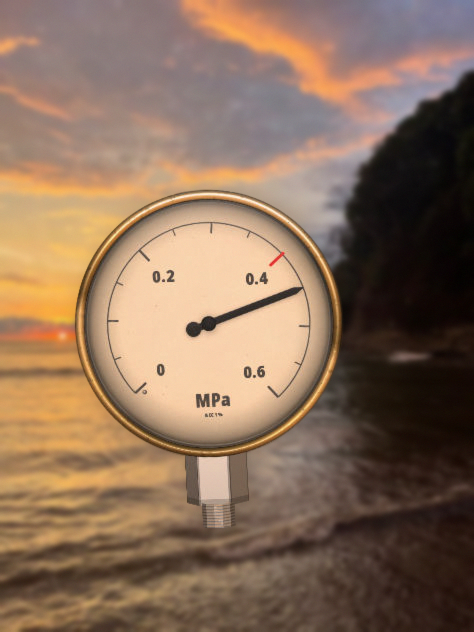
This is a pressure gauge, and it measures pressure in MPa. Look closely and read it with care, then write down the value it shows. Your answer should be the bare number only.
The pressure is 0.45
